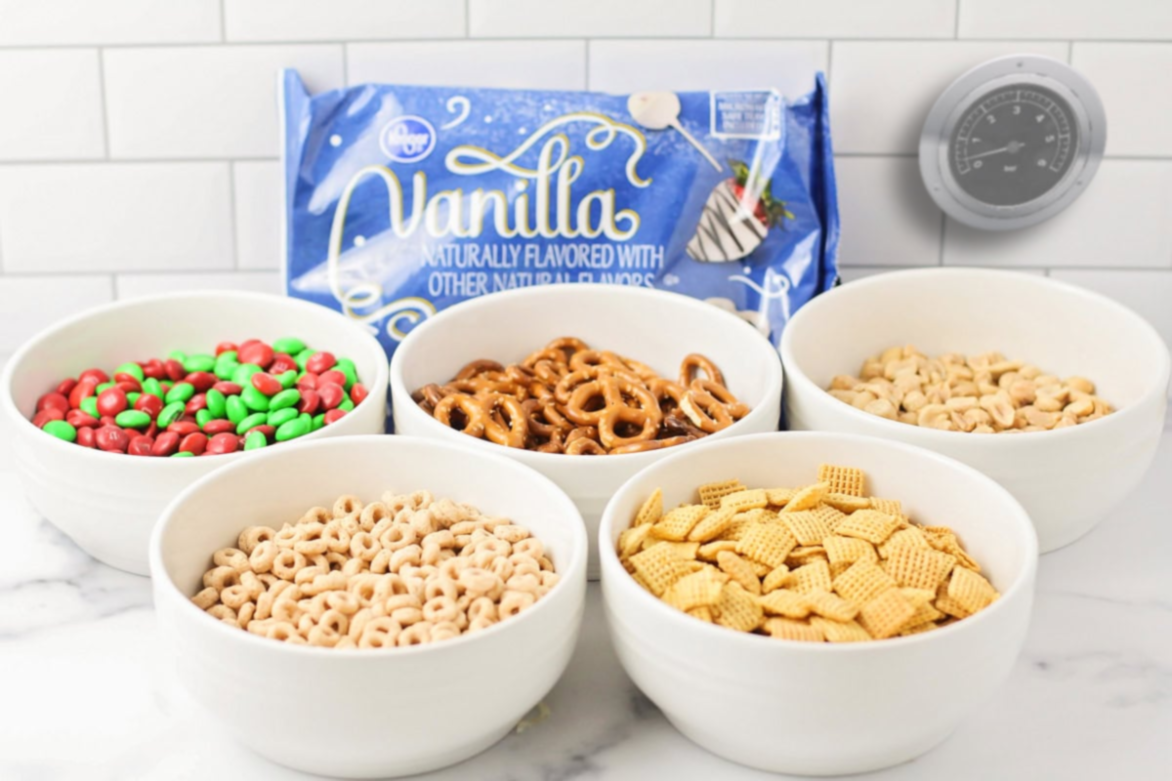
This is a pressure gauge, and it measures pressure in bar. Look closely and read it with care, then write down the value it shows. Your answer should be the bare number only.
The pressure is 0.4
